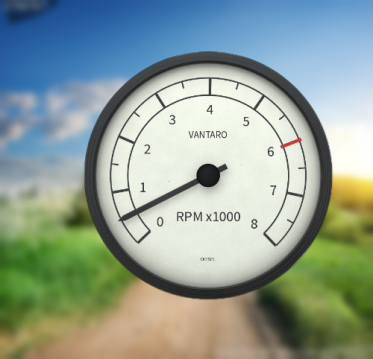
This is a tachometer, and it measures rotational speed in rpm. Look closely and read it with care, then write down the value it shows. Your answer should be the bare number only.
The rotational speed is 500
